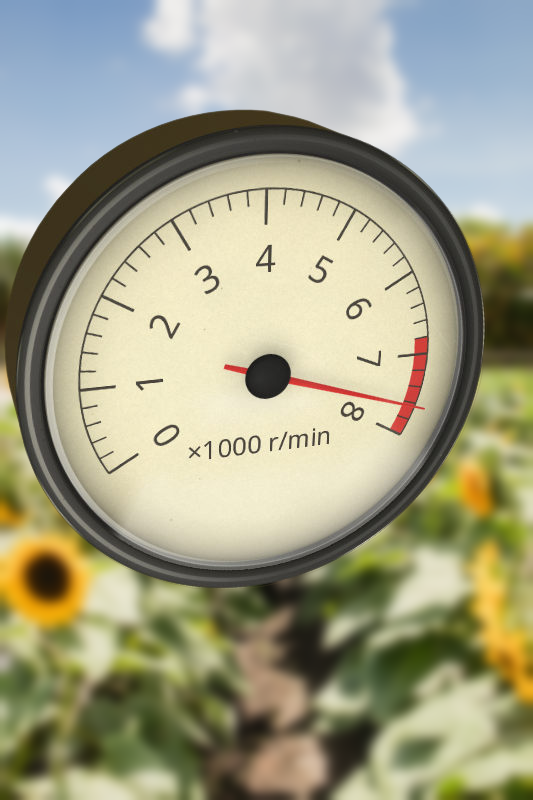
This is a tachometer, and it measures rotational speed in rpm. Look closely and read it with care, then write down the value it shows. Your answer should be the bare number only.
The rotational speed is 7600
